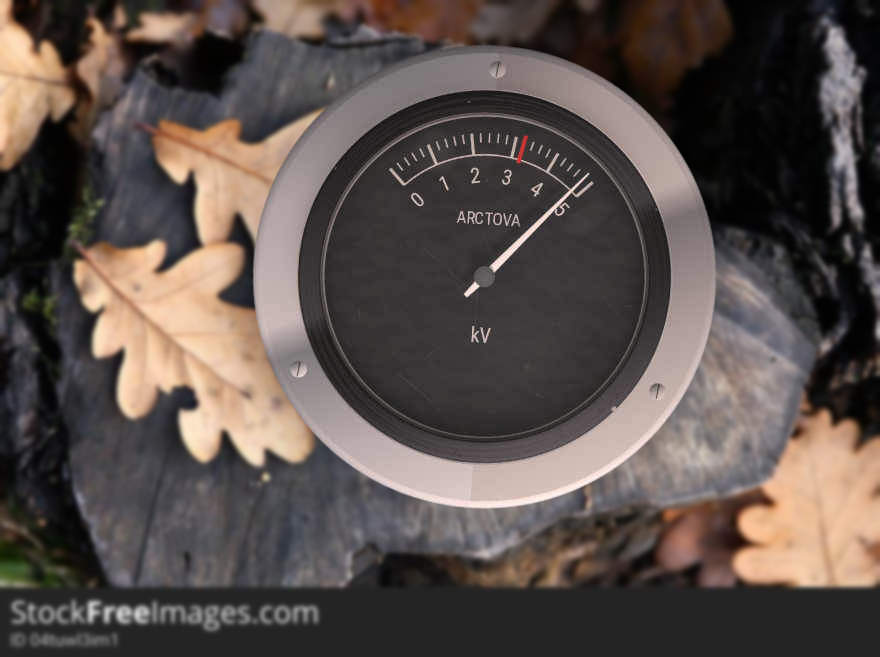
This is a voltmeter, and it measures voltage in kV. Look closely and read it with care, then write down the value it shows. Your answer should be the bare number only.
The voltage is 4.8
